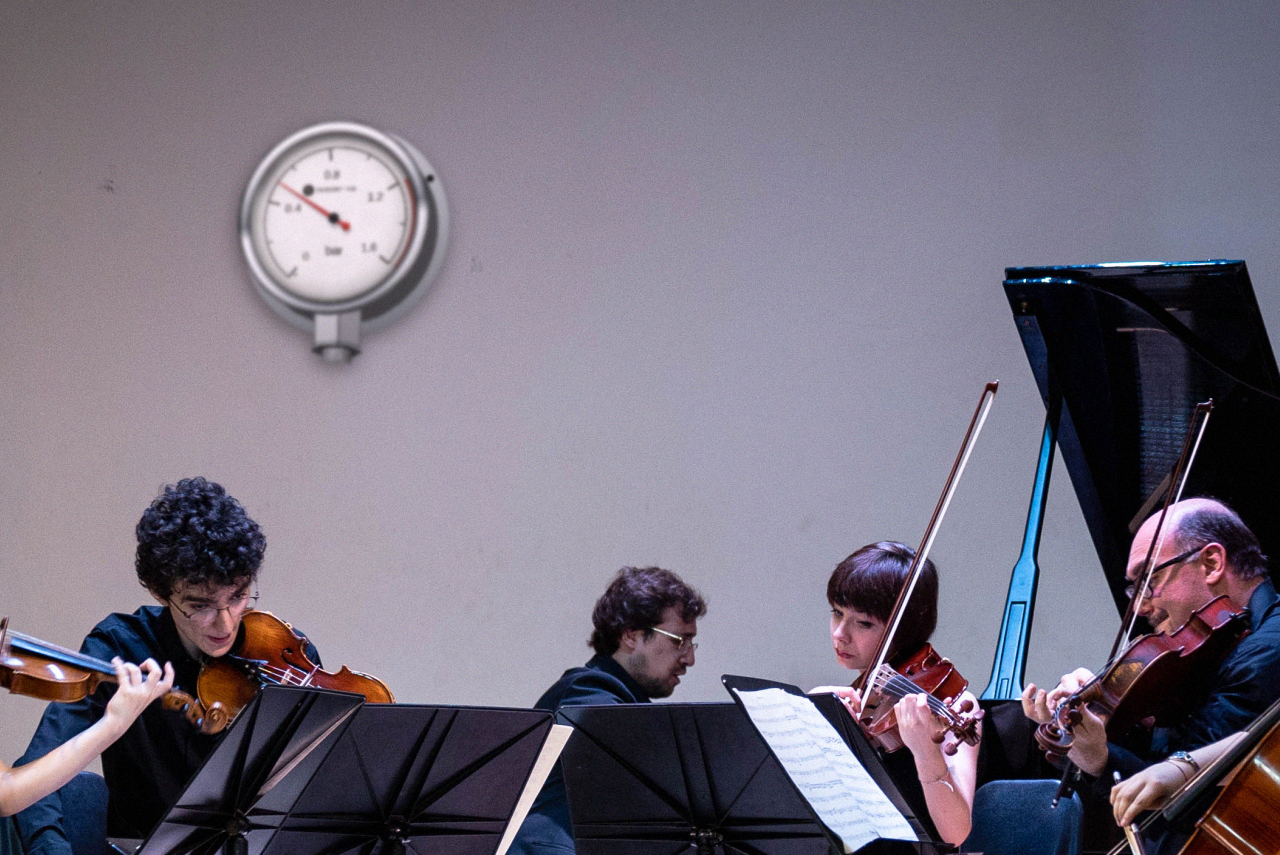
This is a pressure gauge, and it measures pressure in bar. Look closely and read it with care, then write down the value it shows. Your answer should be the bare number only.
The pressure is 0.5
